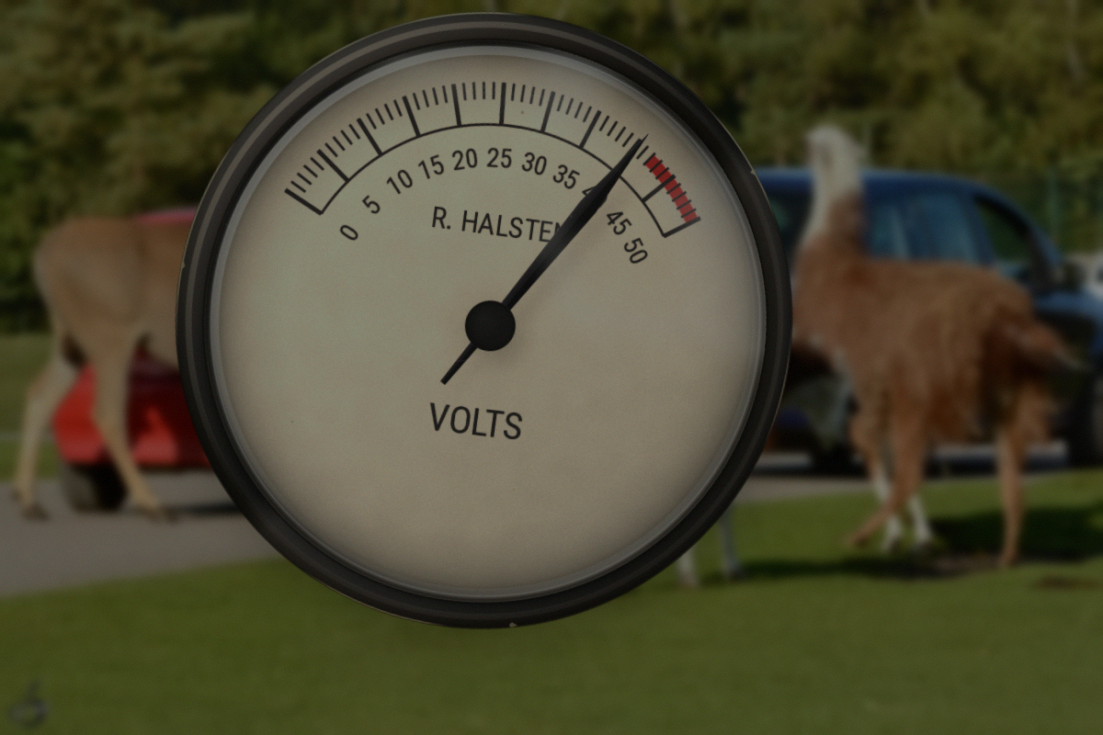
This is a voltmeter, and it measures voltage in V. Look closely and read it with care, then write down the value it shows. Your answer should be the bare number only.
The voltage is 40
